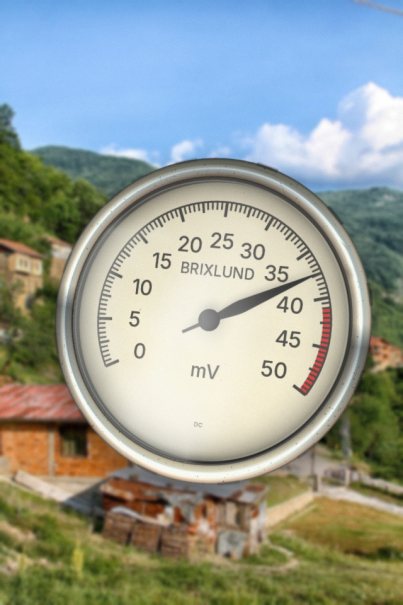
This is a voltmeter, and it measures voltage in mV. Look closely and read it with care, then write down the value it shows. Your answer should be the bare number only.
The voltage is 37.5
